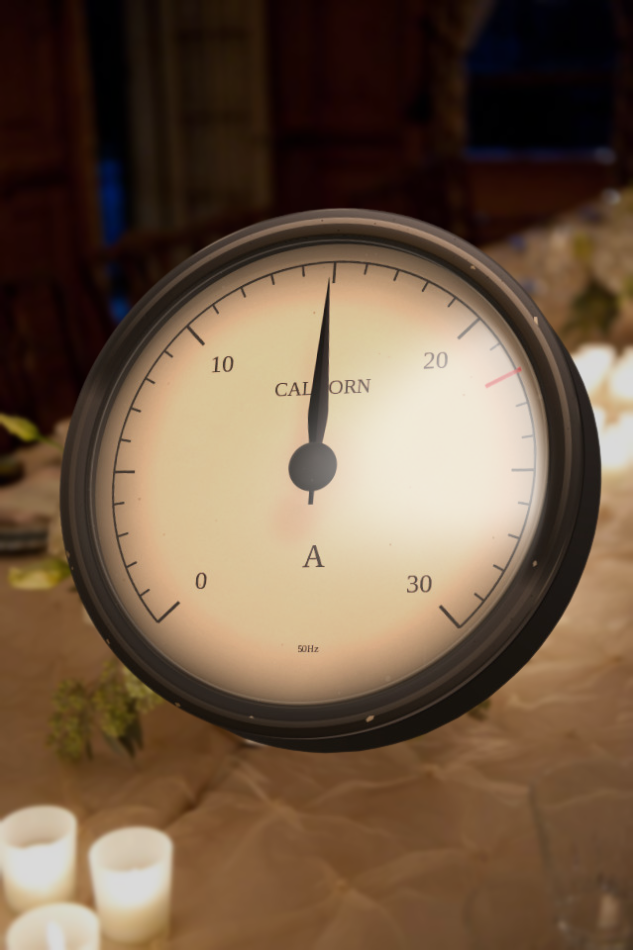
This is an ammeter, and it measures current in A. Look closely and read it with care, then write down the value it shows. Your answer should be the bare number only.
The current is 15
